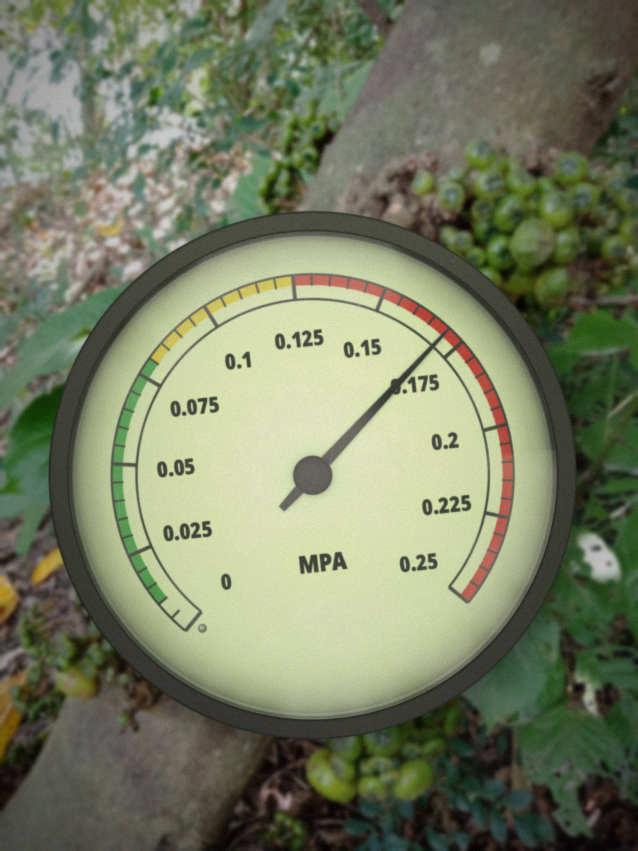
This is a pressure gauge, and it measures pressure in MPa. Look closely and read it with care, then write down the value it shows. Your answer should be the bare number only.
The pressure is 0.17
